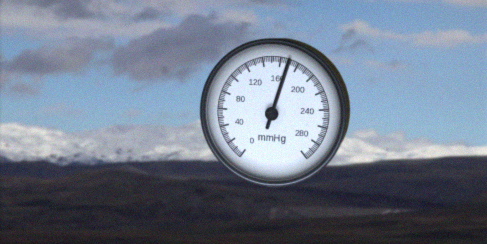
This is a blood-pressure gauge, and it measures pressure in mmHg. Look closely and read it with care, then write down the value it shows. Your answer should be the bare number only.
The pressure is 170
